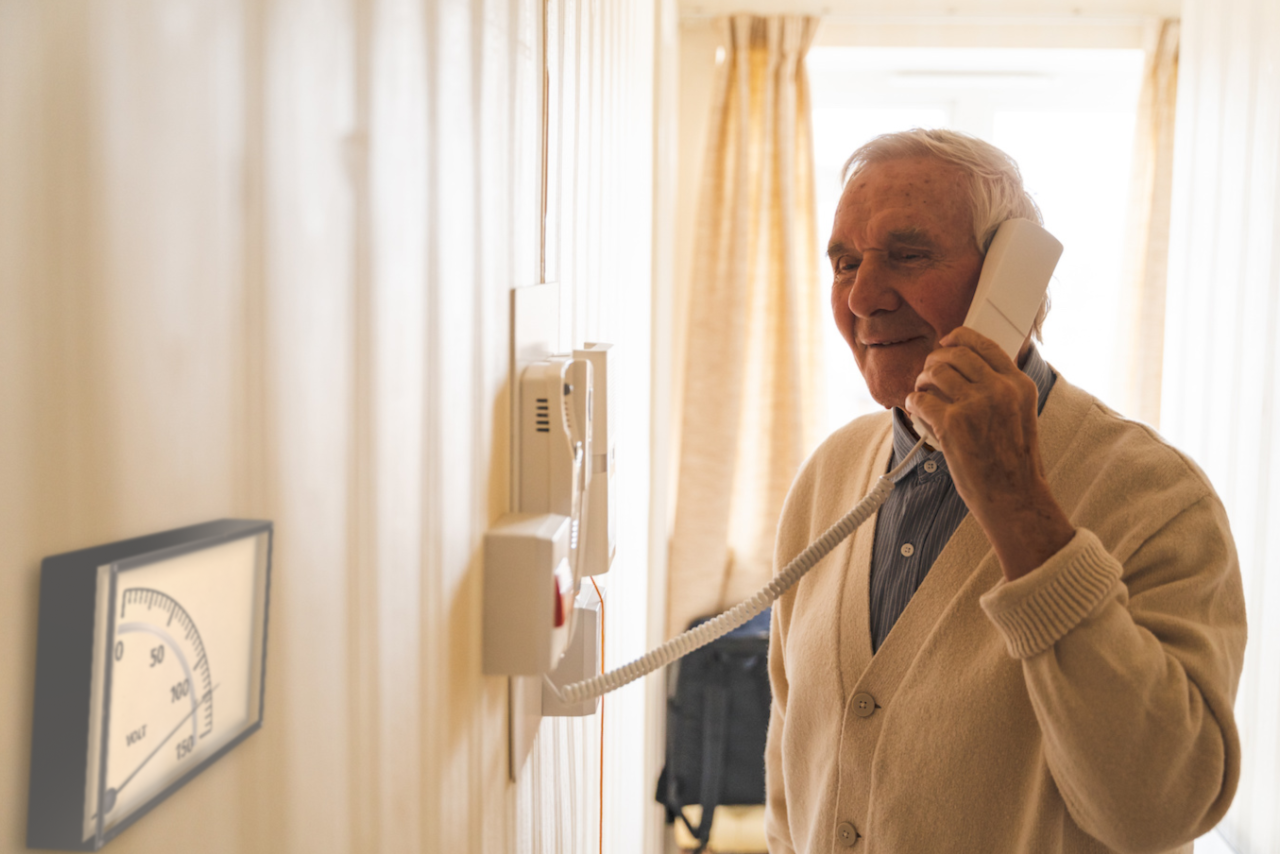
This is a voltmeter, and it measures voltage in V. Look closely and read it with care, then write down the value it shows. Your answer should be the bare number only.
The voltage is 125
